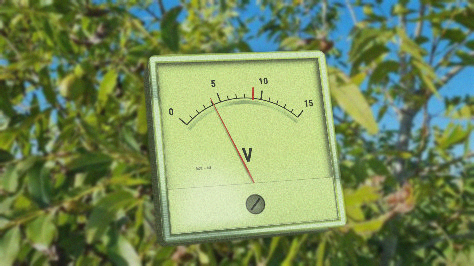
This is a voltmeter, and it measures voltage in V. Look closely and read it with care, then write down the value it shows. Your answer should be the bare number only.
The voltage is 4
